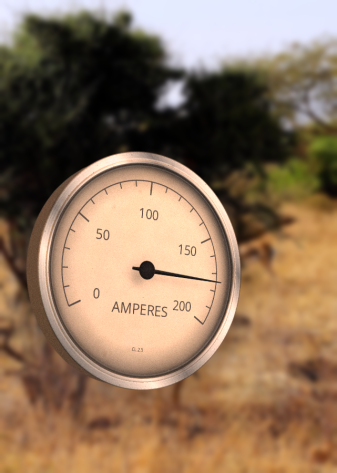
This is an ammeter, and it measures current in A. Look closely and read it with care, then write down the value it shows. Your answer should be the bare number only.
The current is 175
